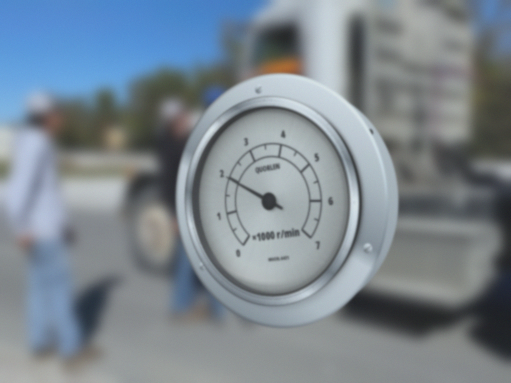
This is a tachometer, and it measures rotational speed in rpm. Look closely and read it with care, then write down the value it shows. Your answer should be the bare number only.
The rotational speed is 2000
